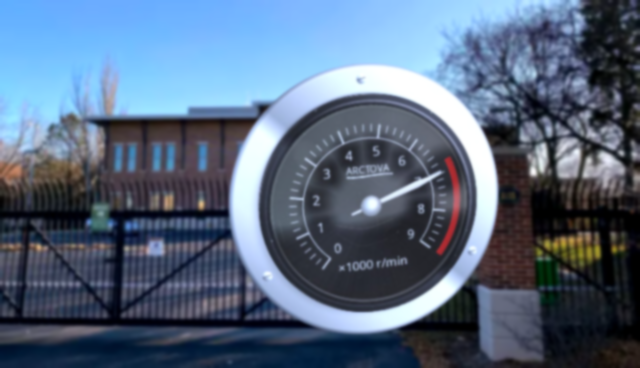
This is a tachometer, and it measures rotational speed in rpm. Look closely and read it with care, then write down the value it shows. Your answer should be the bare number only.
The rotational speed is 7000
